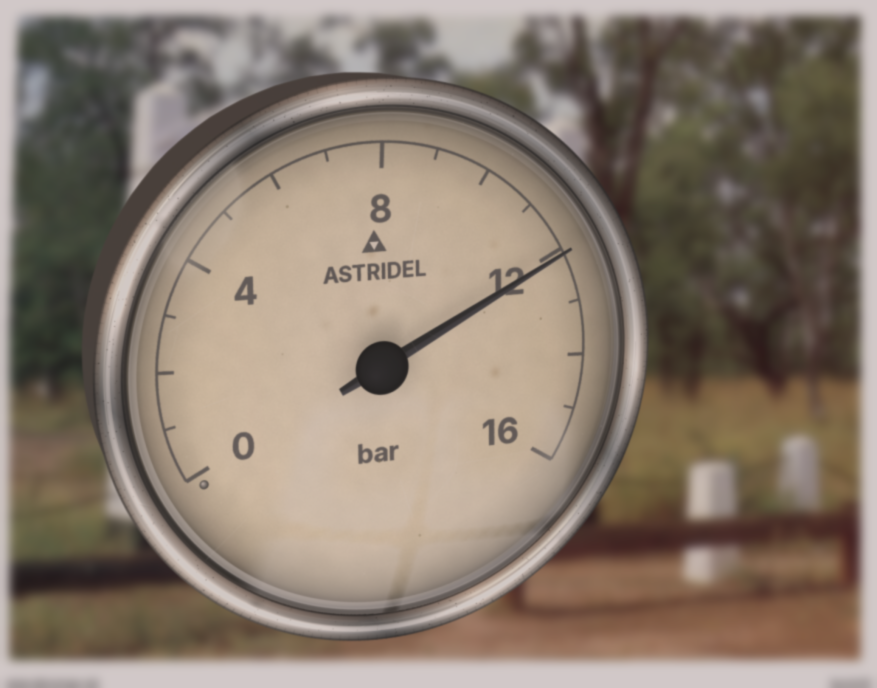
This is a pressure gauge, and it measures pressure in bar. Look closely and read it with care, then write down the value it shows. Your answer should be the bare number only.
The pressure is 12
